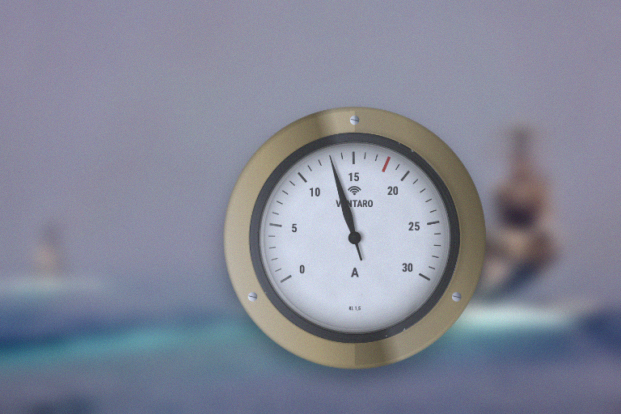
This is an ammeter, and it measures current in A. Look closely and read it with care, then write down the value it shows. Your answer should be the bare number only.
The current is 13
